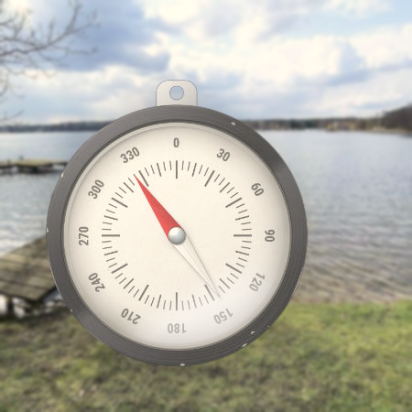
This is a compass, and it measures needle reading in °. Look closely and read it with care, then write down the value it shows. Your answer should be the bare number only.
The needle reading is 325
